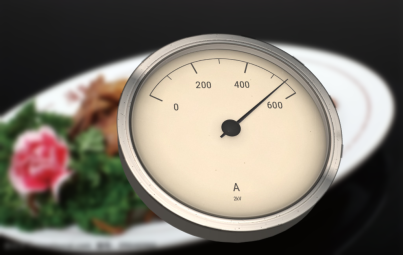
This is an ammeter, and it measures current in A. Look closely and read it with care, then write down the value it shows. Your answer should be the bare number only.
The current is 550
